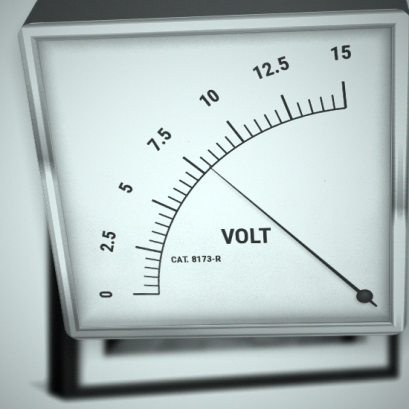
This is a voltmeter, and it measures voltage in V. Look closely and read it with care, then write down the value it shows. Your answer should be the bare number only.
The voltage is 8
